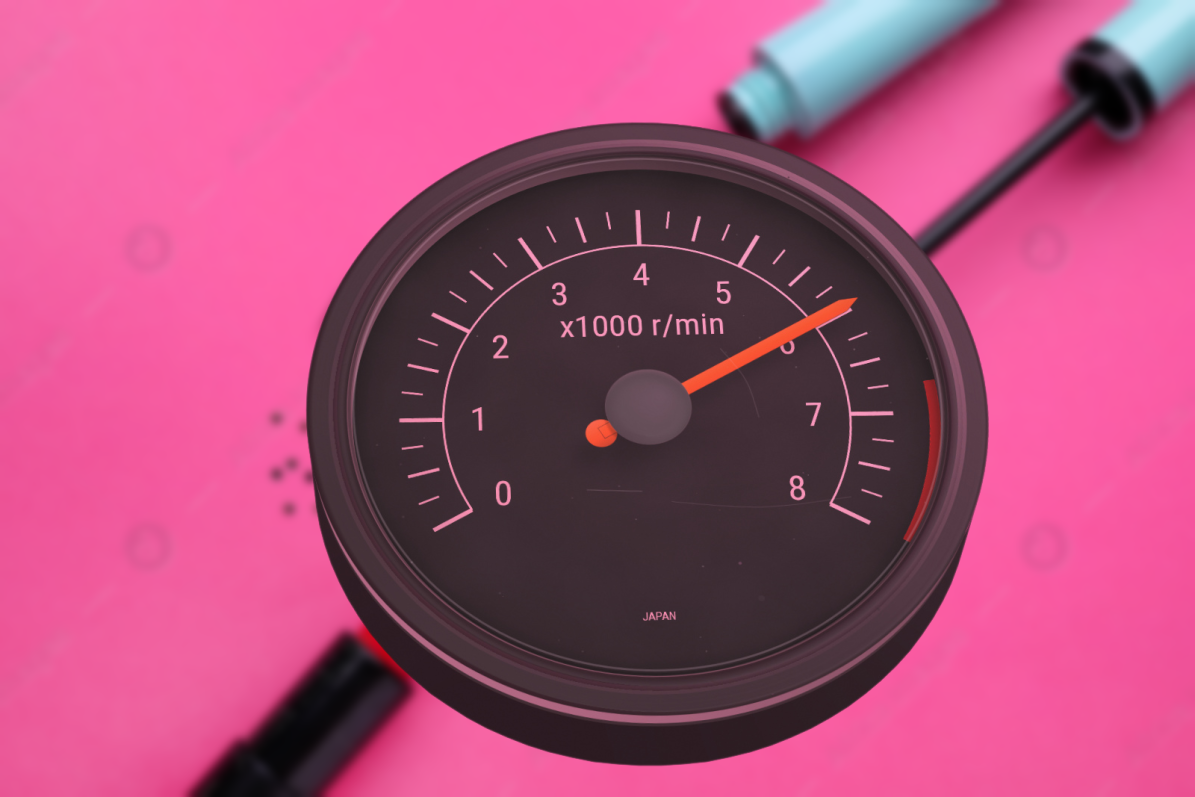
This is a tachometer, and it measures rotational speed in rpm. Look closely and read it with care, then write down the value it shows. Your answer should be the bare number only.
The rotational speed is 6000
